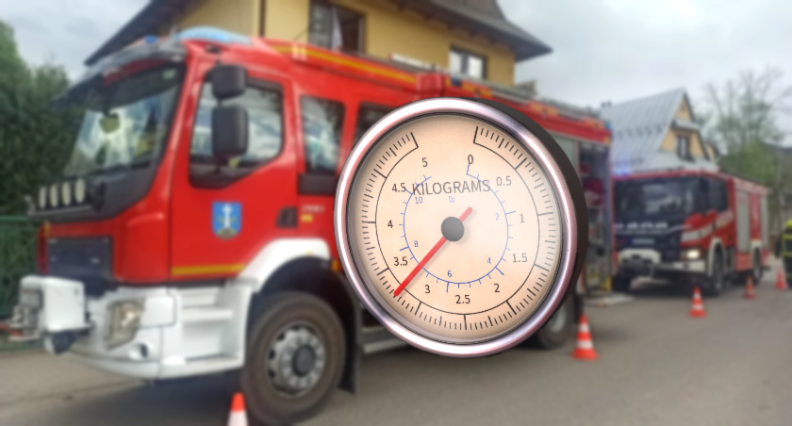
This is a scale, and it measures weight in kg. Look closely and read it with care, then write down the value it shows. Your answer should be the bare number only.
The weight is 3.25
